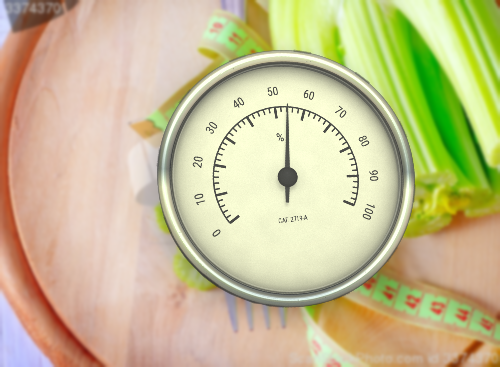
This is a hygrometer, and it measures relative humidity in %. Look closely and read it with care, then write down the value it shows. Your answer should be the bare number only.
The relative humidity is 54
